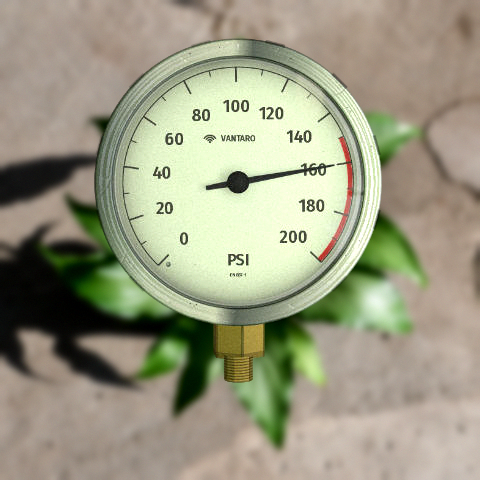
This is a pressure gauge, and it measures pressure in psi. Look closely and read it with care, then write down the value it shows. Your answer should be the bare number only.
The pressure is 160
